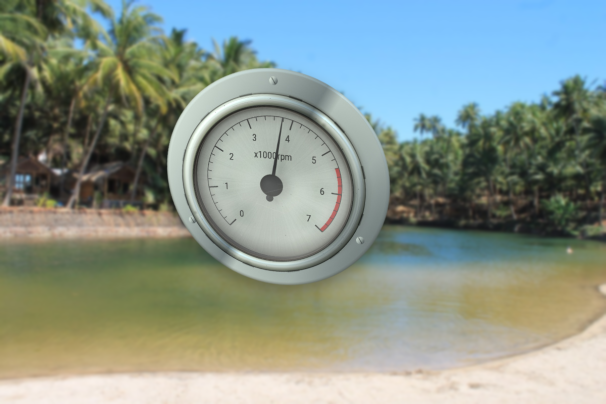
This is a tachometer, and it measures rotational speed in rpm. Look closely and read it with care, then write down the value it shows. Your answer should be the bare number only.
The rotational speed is 3800
